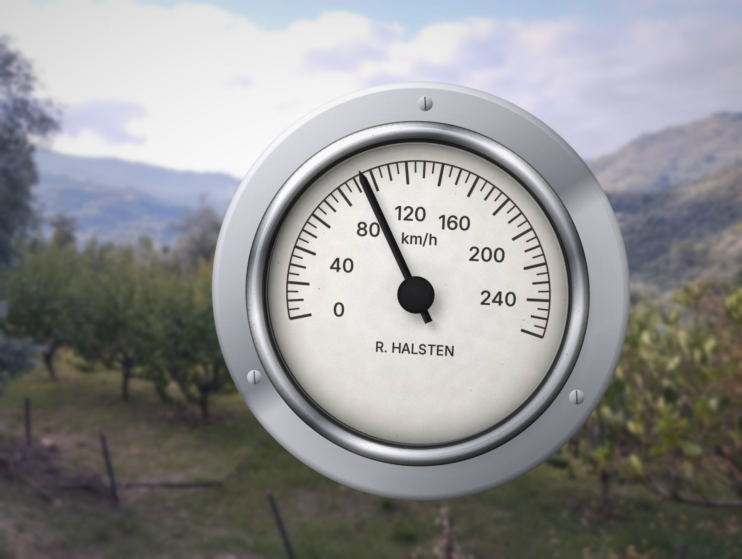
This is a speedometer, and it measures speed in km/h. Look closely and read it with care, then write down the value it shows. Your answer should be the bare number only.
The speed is 95
